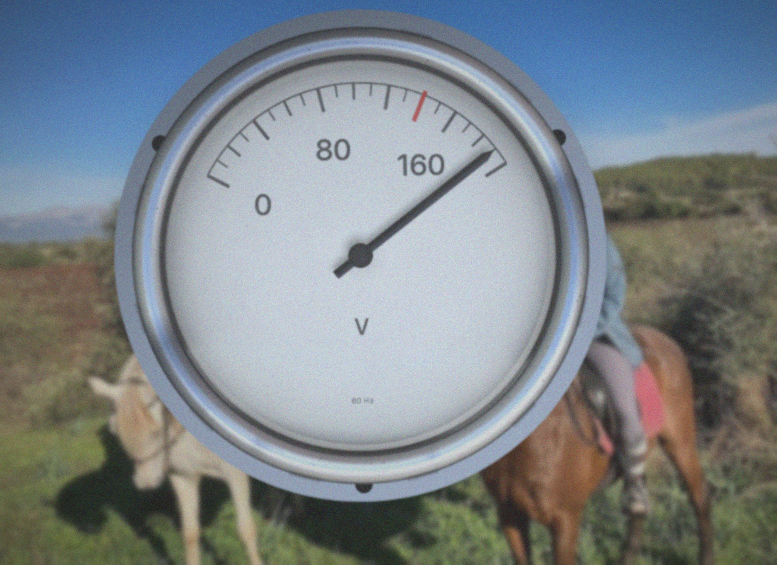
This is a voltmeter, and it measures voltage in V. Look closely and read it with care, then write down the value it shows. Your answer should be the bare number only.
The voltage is 190
